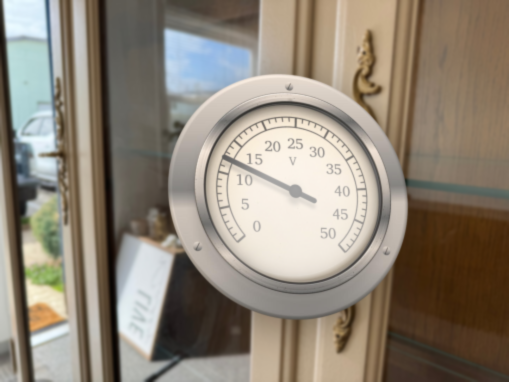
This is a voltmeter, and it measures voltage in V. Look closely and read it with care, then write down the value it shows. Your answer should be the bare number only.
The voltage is 12
